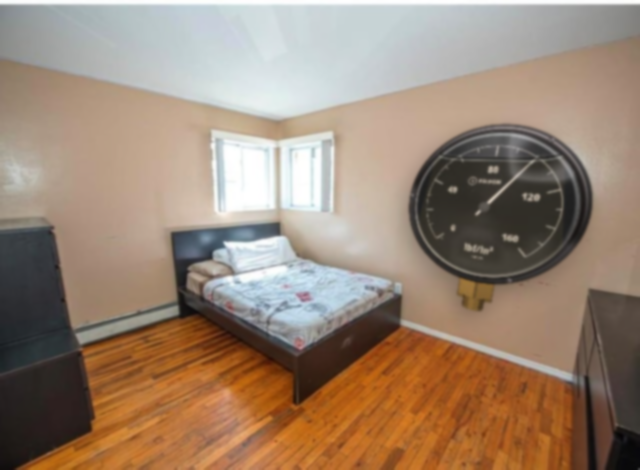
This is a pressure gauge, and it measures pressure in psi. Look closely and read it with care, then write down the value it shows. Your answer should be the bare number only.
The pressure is 100
